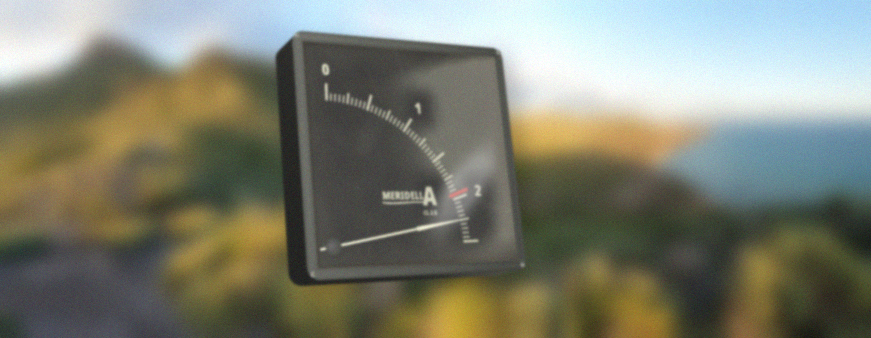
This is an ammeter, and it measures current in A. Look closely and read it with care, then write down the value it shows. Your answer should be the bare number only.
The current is 2.25
